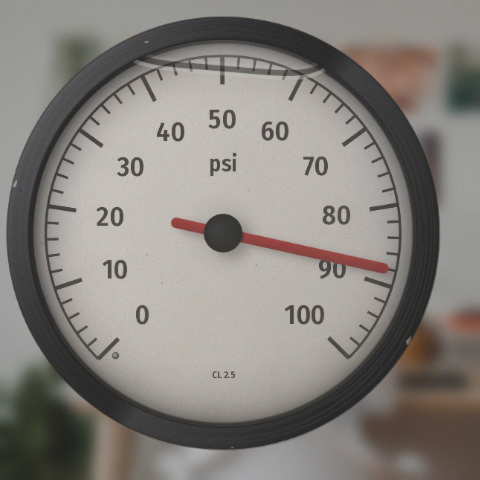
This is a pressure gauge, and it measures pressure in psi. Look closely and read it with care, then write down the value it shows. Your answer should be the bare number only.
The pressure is 88
